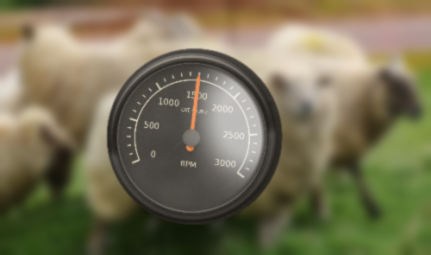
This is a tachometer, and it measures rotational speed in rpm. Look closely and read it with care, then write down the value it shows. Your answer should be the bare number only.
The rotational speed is 1500
